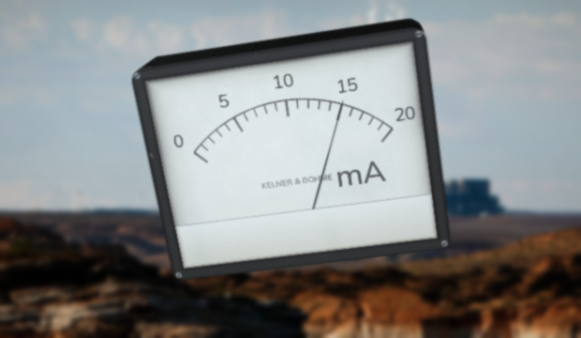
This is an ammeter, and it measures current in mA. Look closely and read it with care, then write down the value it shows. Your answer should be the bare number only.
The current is 15
